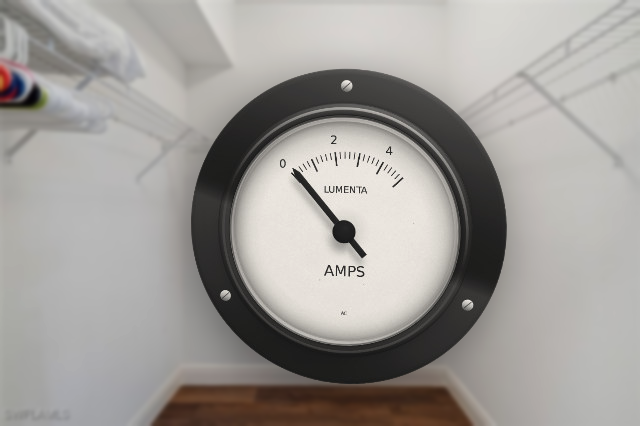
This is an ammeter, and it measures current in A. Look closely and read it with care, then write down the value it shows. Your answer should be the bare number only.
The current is 0.2
